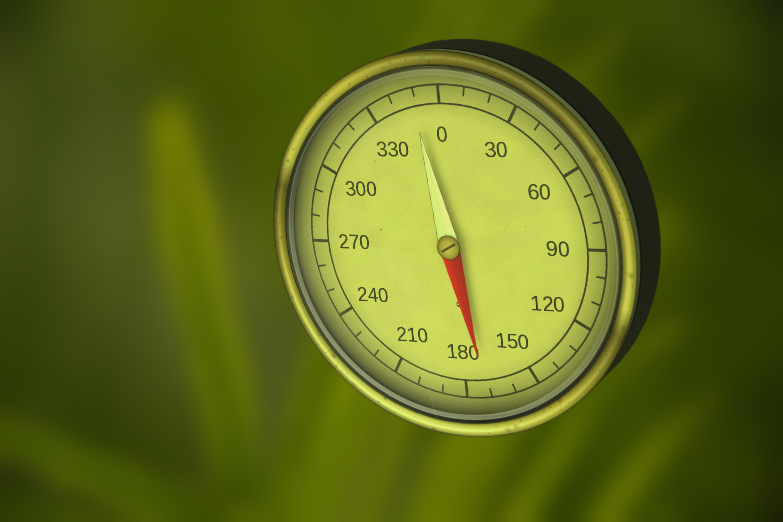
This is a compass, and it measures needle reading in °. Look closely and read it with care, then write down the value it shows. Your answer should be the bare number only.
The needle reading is 170
